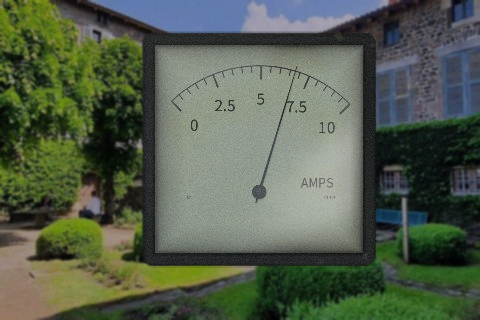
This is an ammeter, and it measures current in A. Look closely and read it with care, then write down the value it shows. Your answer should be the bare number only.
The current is 6.75
